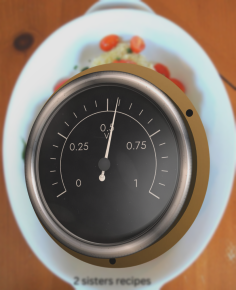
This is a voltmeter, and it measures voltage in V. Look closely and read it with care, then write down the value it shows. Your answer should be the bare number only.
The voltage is 0.55
